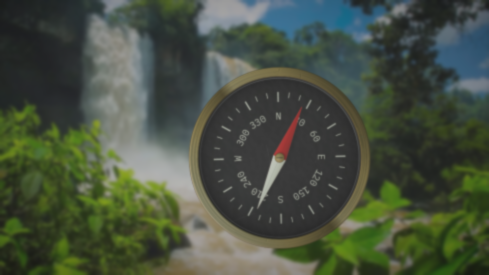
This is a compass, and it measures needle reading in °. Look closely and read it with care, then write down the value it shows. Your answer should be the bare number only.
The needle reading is 25
